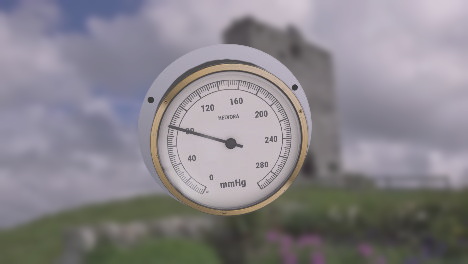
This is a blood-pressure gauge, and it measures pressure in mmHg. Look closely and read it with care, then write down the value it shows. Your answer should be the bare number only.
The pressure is 80
